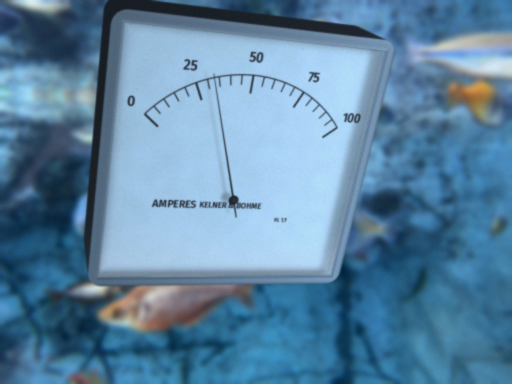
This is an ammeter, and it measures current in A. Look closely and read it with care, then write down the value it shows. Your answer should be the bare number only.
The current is 32.5
